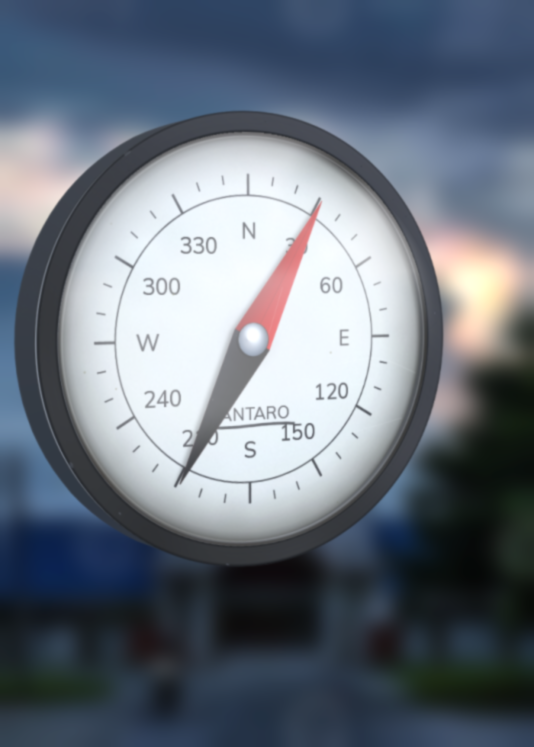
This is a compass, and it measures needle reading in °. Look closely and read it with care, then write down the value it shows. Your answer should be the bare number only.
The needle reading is 30
